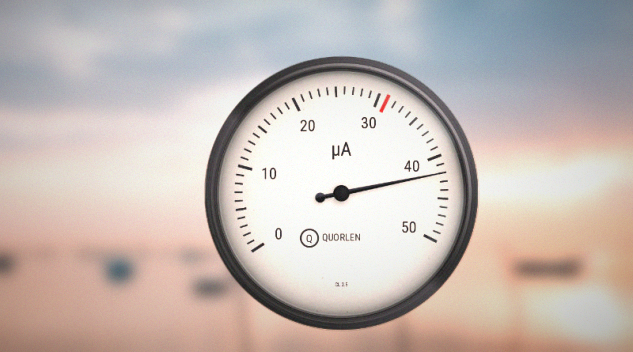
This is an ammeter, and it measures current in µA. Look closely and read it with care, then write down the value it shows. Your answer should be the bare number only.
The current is 42
